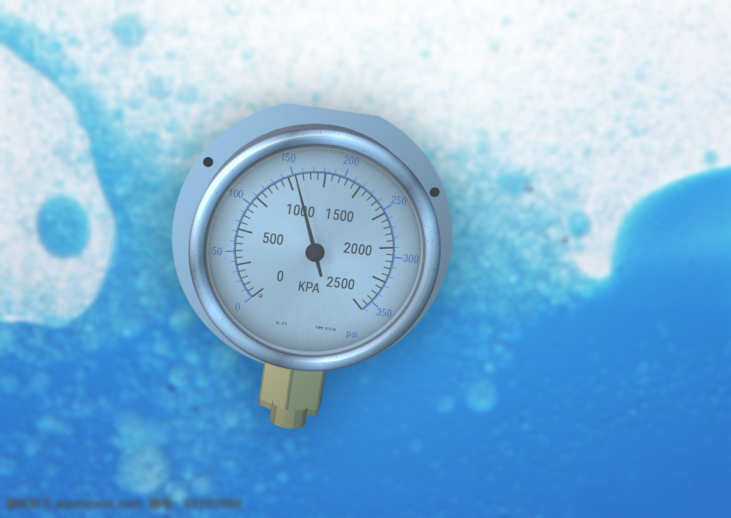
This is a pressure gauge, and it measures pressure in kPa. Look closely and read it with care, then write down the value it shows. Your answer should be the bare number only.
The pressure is 1050
